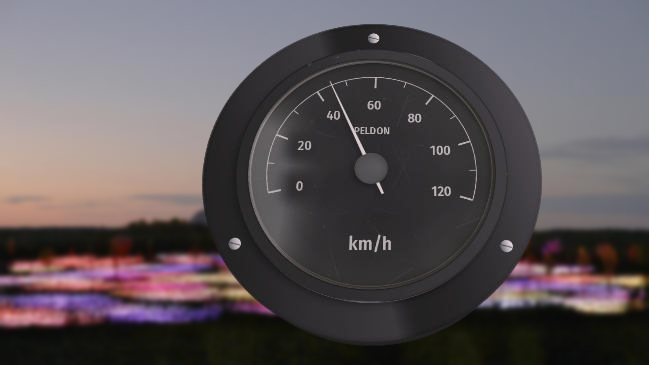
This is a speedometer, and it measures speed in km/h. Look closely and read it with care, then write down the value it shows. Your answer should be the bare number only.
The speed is 45
